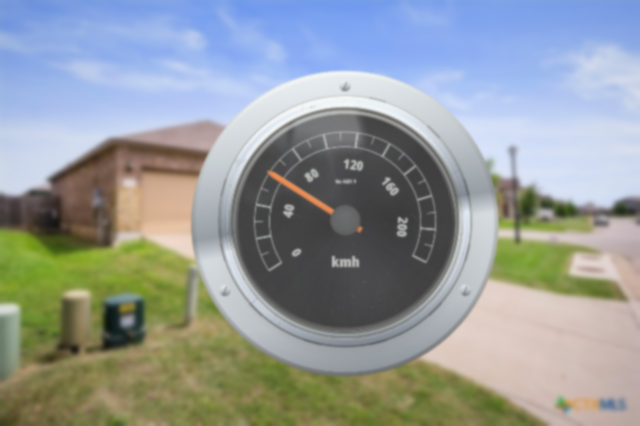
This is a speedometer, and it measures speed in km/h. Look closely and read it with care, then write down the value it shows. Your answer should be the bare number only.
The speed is 60
